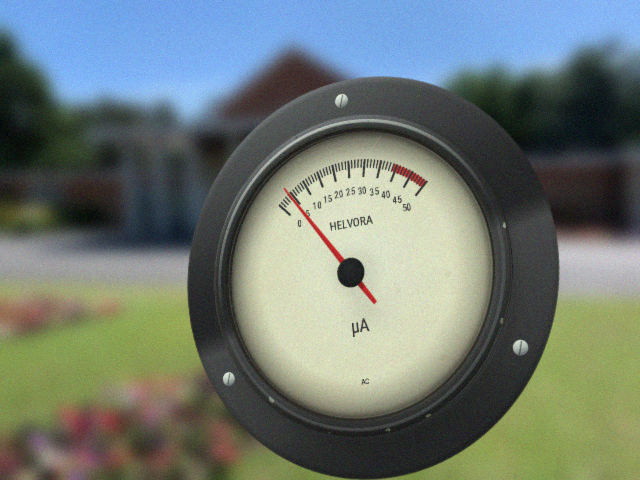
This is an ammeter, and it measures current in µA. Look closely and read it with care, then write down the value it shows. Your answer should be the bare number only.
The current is 5
